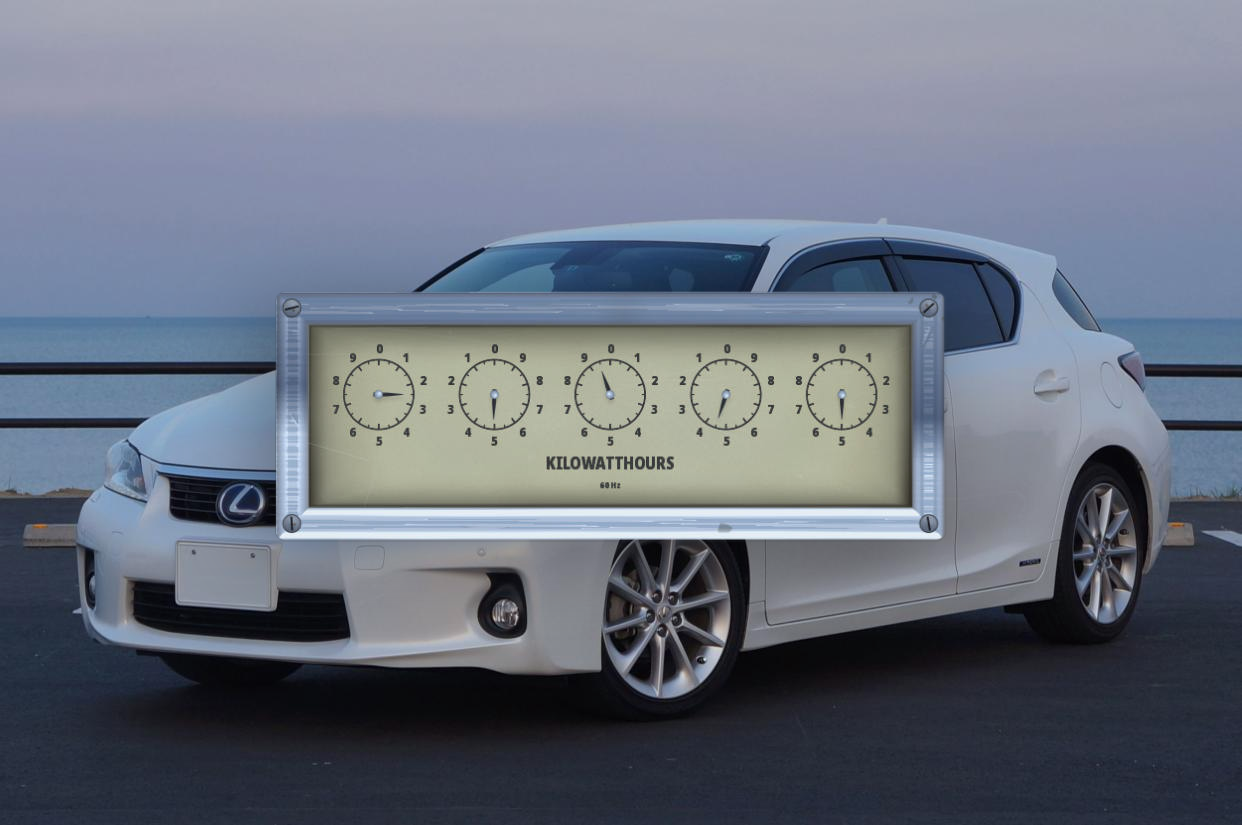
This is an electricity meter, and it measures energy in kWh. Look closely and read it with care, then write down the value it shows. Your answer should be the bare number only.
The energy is 24945
